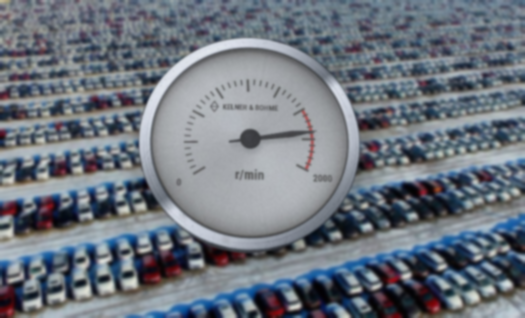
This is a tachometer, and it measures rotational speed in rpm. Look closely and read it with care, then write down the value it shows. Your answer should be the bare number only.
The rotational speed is 1700
